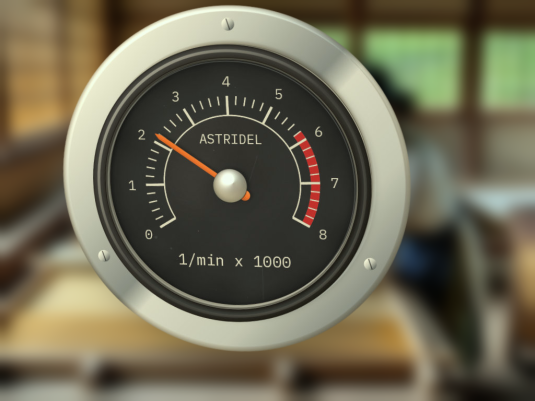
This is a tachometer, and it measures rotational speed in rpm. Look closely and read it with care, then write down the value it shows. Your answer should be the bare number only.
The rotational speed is 2200
